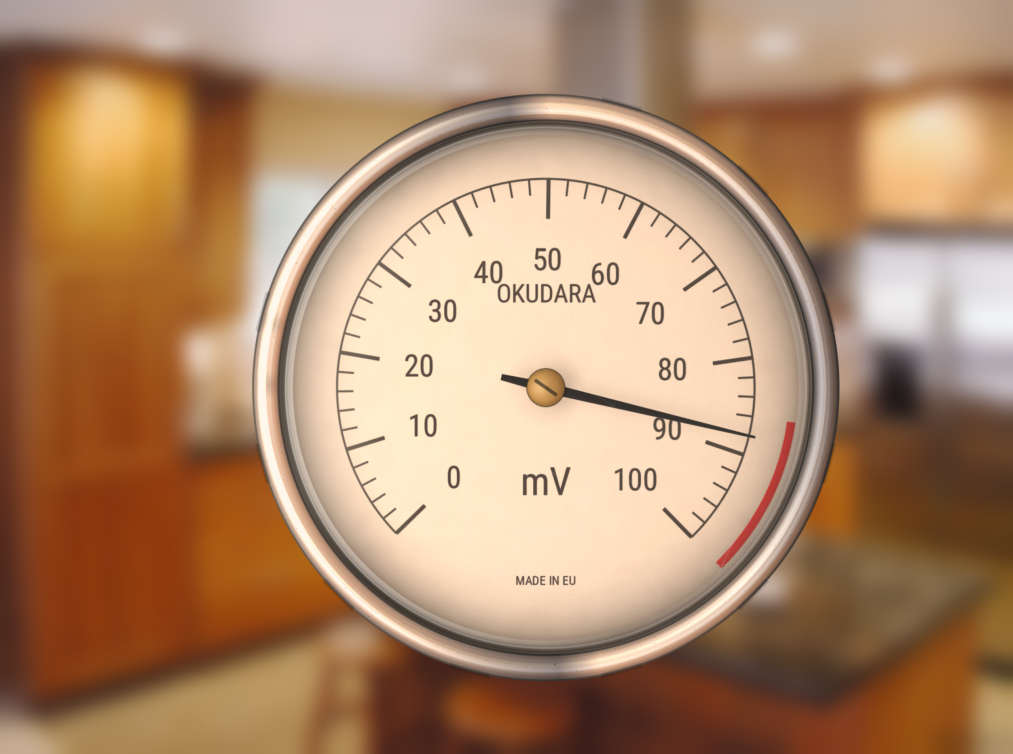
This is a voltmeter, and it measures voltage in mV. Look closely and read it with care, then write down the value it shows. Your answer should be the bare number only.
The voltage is 88
